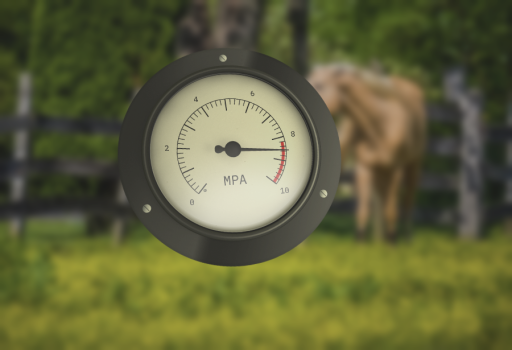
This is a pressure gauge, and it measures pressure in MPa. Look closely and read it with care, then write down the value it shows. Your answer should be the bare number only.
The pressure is 8.6
